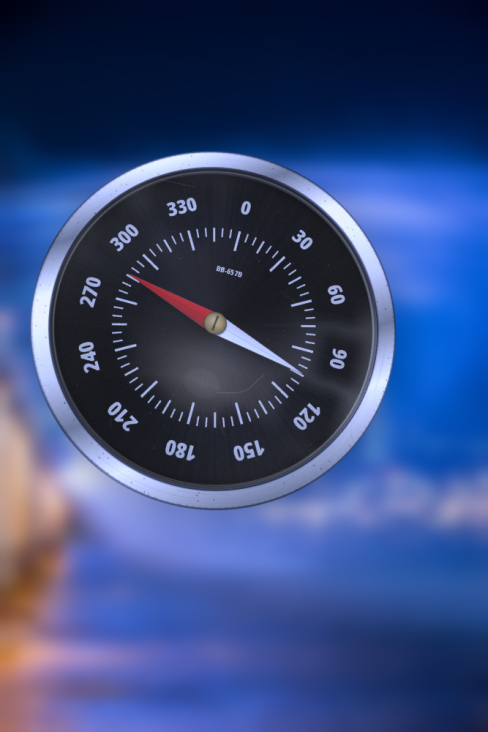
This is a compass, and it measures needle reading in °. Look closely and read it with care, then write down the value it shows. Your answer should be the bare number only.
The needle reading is 285
